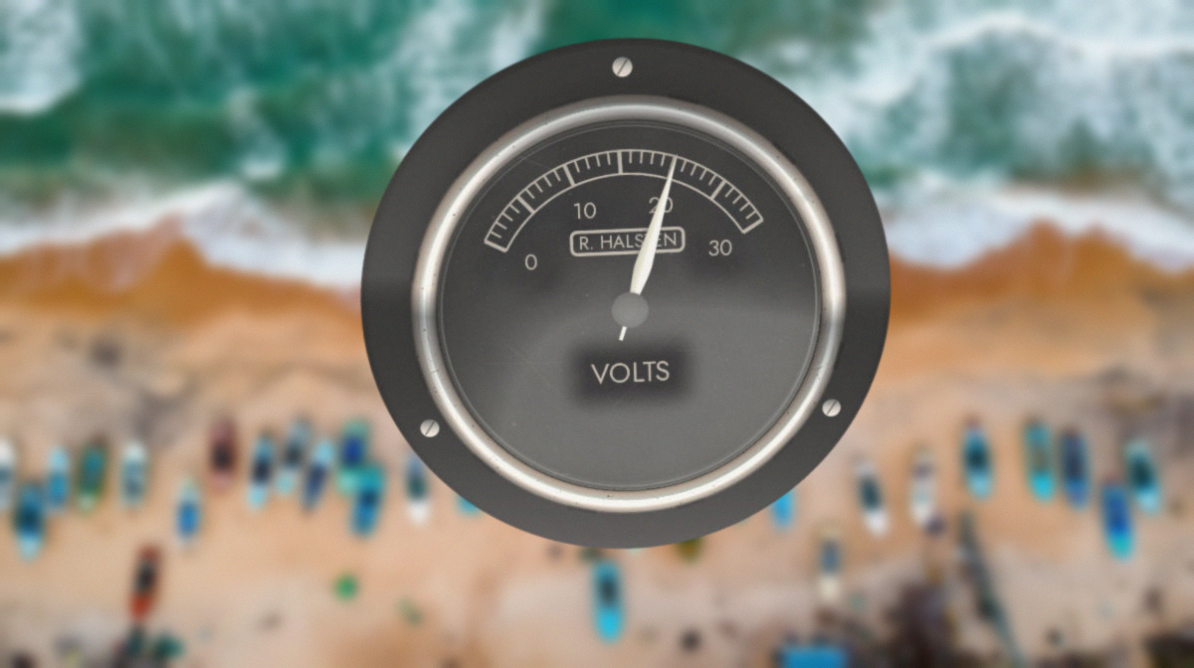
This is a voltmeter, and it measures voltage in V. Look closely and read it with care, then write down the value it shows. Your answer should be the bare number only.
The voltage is 20
